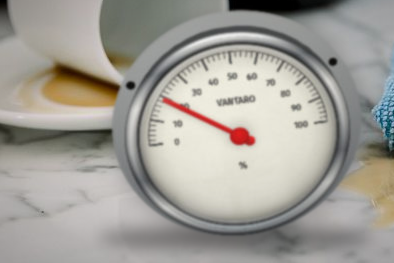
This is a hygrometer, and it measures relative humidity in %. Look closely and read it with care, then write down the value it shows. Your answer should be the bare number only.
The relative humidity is 20
